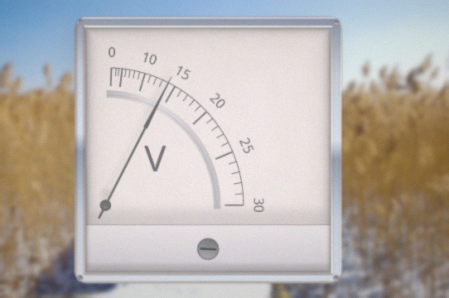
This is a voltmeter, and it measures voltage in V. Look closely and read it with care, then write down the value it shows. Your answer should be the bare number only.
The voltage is 14
